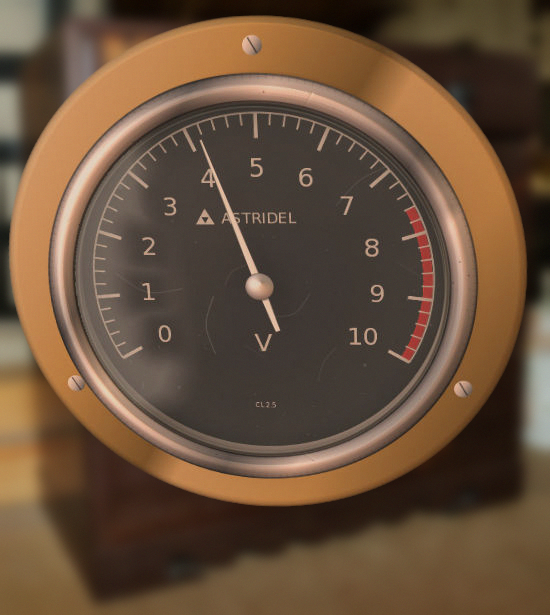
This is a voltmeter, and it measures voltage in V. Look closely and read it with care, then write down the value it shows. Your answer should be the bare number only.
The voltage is 4.2
